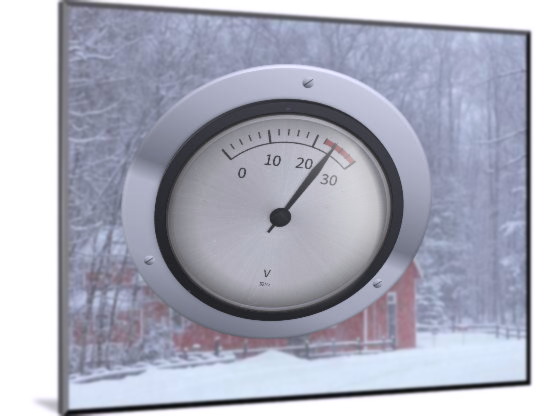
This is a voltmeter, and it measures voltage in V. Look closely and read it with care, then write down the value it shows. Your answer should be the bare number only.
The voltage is 24
